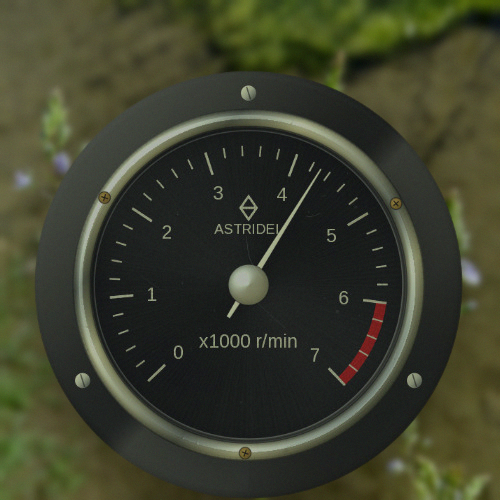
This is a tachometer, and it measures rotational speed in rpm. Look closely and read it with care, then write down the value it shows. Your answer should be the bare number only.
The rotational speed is 4300
